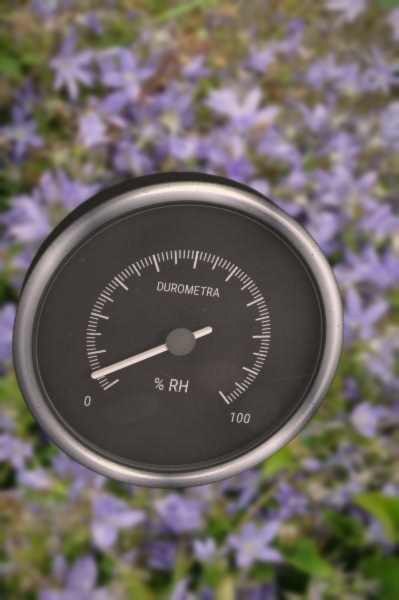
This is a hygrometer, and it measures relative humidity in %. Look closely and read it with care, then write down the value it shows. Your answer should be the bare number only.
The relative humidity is 5
